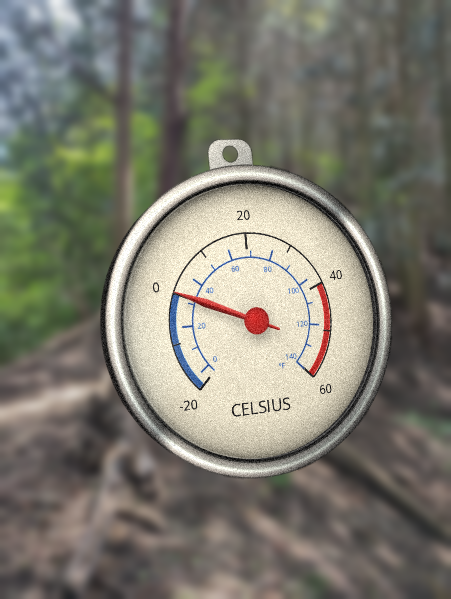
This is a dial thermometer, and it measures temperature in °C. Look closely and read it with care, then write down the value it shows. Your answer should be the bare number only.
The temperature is 0
